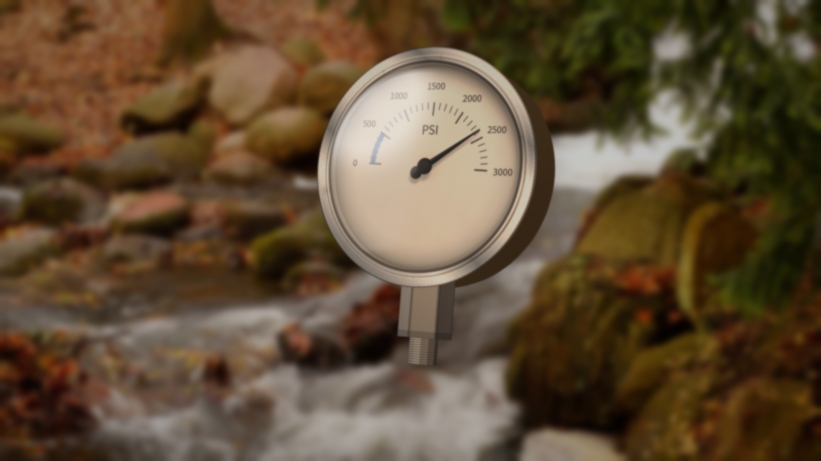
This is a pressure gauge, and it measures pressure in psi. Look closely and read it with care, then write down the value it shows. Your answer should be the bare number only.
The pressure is 2400
